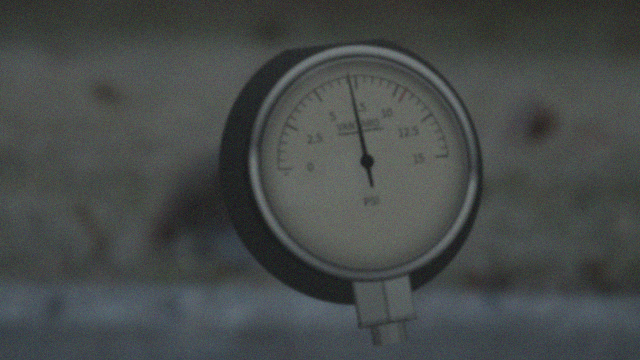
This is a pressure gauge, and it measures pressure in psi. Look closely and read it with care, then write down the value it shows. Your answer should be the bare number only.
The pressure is 7
